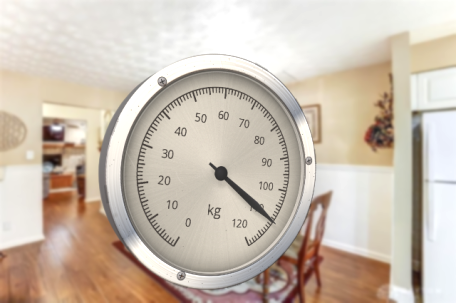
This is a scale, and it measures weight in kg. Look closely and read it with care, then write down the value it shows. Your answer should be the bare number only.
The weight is 110
